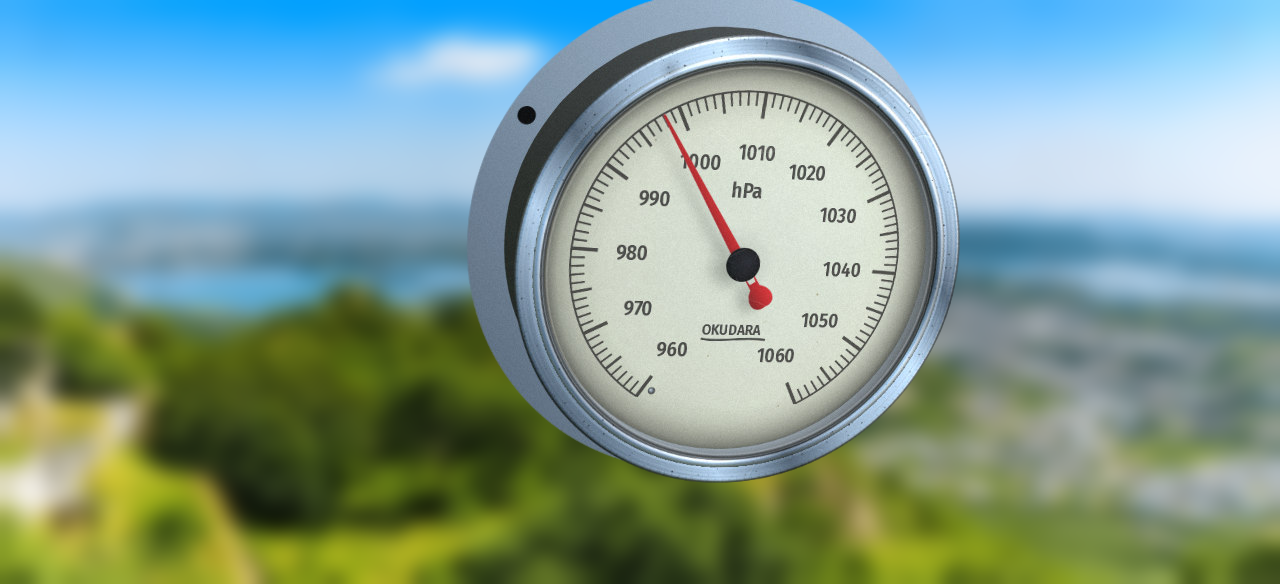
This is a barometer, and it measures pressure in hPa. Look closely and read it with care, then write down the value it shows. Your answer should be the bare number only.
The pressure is 998
